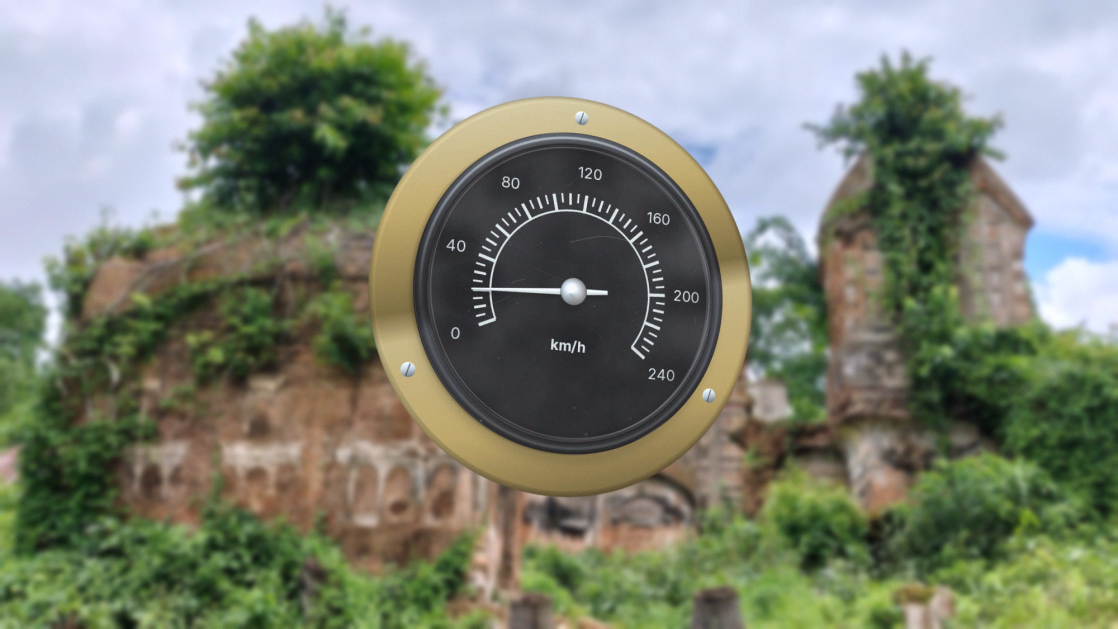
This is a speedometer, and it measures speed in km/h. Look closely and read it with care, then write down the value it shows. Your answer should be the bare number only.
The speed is 20
